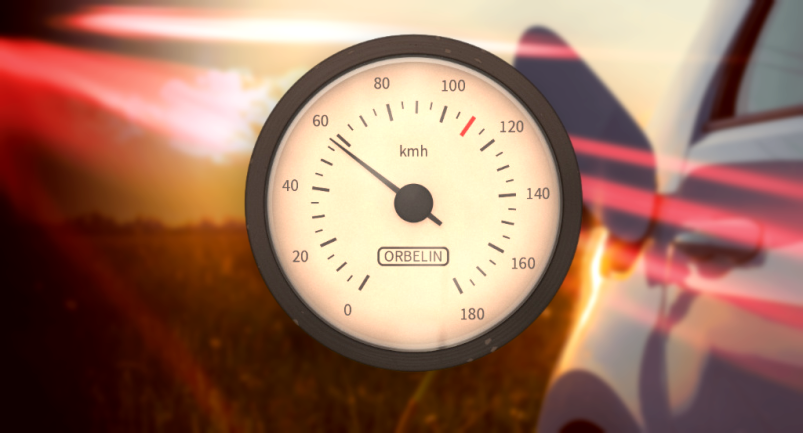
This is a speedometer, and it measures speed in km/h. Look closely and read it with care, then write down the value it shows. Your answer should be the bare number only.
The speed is 57.5
